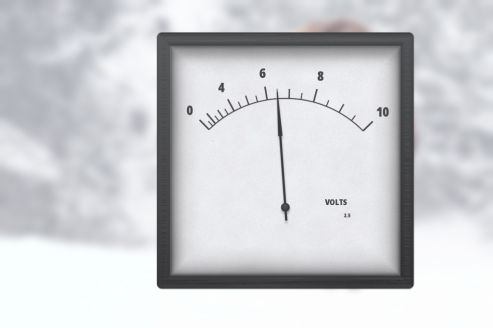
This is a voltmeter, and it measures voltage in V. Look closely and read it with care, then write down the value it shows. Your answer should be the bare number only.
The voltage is 6.5
